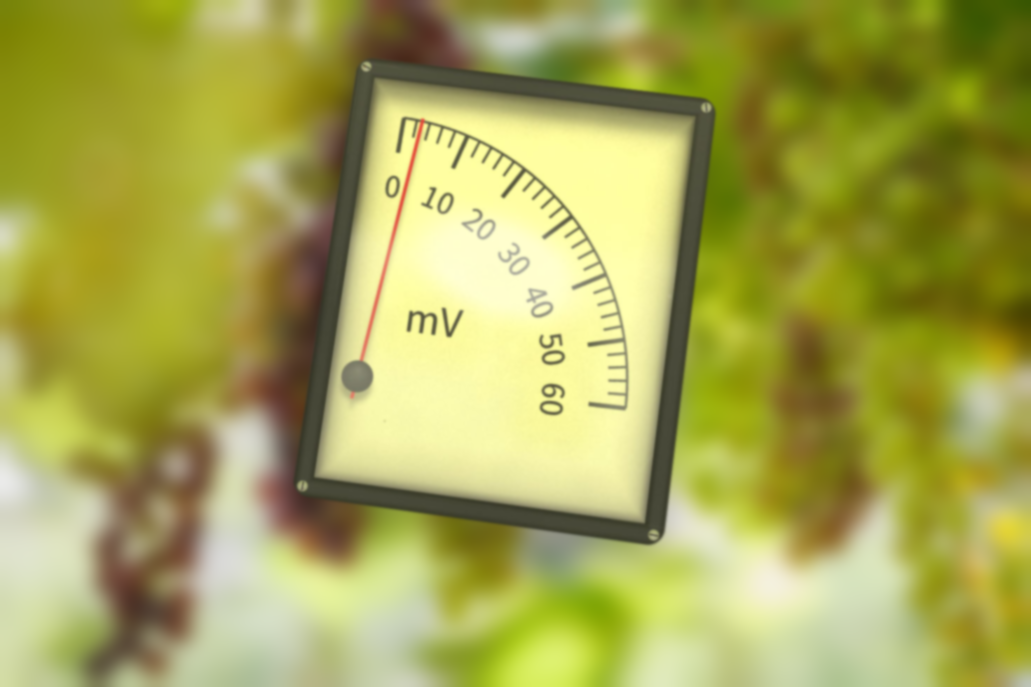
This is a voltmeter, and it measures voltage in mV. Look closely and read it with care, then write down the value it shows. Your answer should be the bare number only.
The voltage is 3
